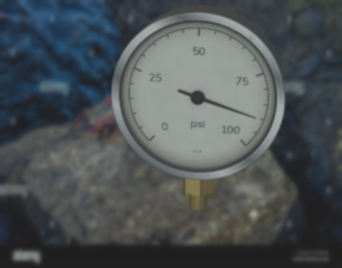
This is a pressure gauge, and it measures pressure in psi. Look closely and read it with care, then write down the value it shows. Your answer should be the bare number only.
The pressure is 90
